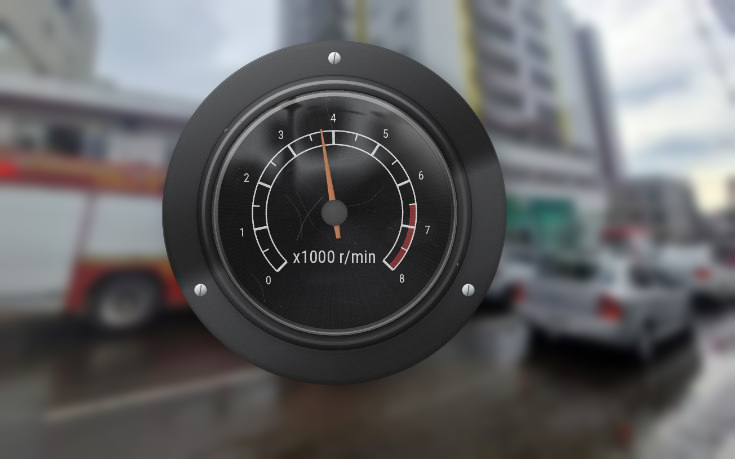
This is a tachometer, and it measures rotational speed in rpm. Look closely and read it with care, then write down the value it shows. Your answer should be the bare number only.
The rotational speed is 3750
